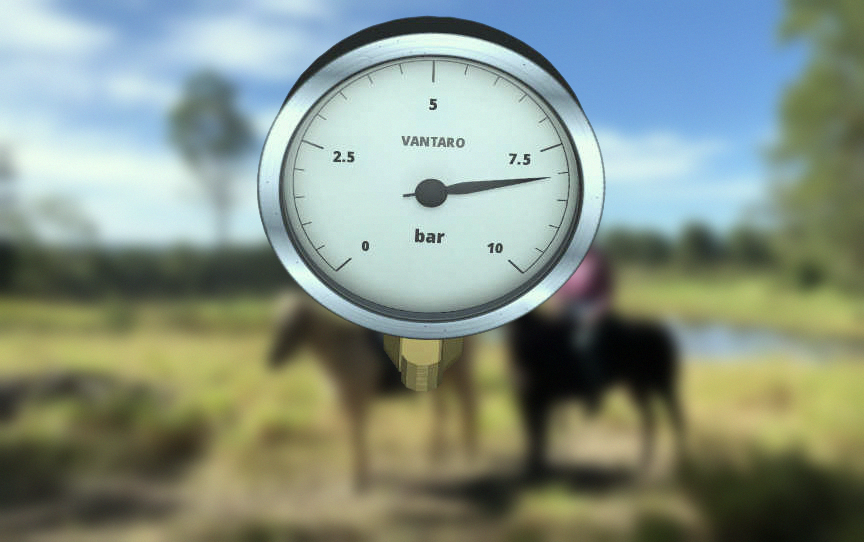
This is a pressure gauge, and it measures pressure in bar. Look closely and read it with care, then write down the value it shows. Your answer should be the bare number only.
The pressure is 8
